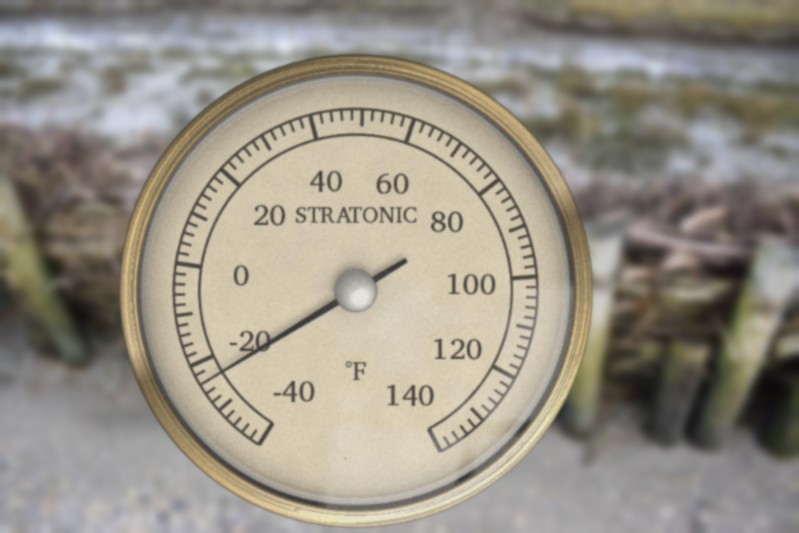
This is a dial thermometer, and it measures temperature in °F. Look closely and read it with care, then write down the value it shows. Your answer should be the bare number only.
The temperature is -24
